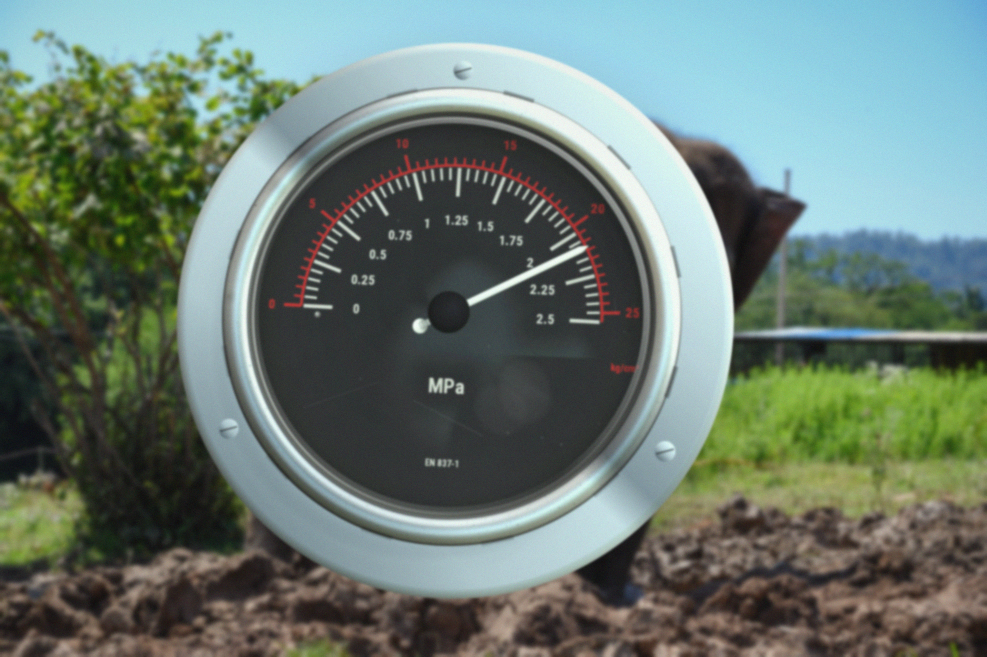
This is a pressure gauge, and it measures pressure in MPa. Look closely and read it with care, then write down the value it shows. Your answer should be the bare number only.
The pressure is 2.1
